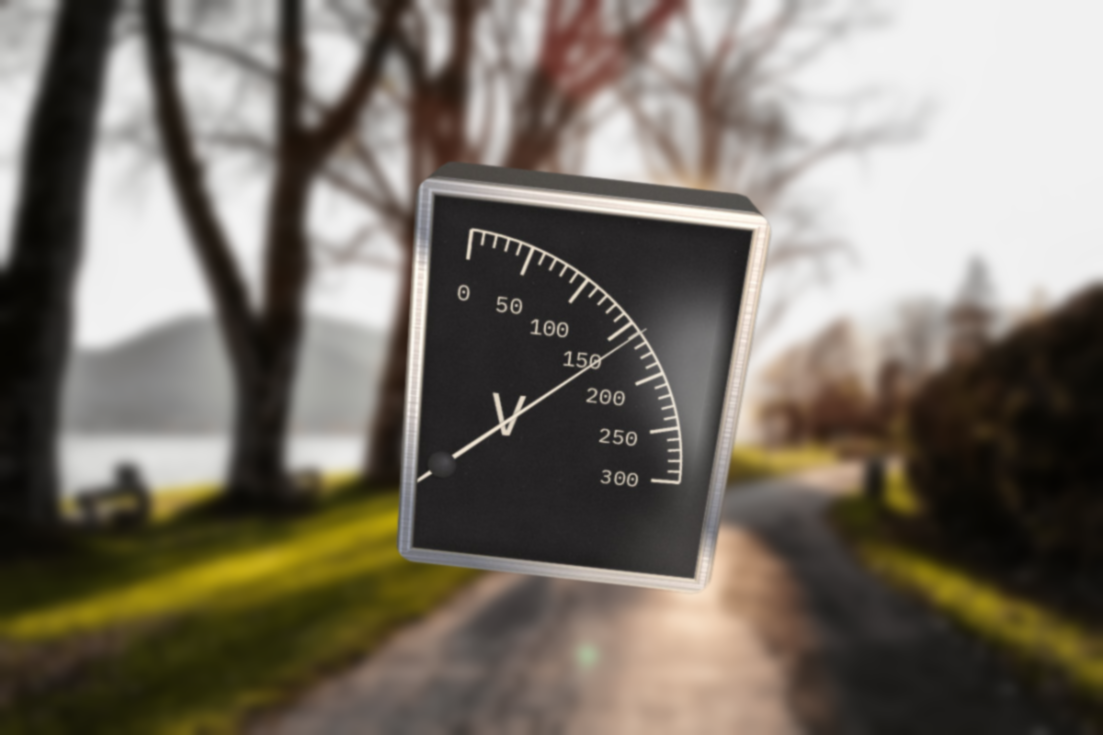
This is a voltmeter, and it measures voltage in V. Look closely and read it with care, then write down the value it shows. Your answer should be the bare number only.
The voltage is 160
